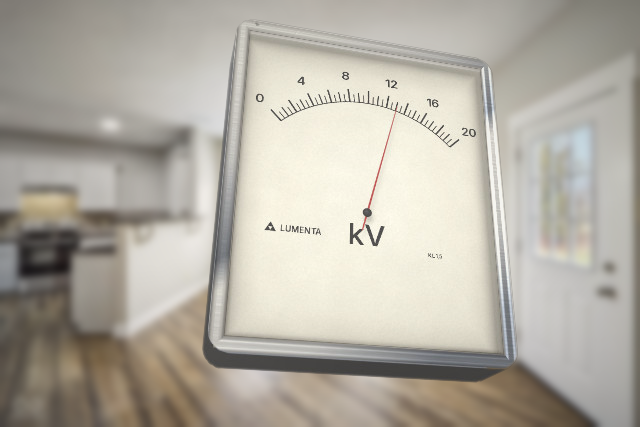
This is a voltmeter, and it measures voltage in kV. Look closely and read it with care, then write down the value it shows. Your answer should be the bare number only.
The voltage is 13
